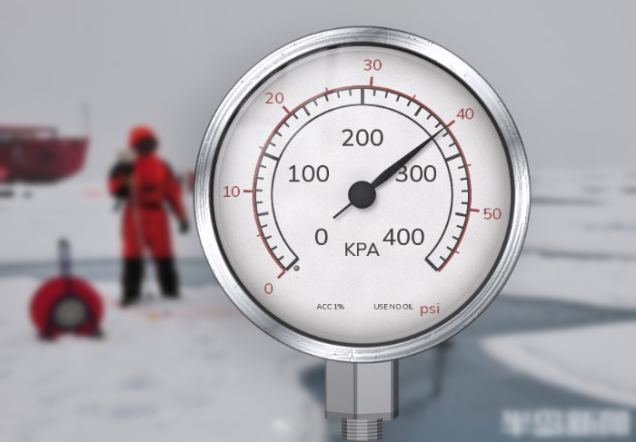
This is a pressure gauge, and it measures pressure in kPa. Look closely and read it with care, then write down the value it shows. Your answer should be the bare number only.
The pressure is 275
